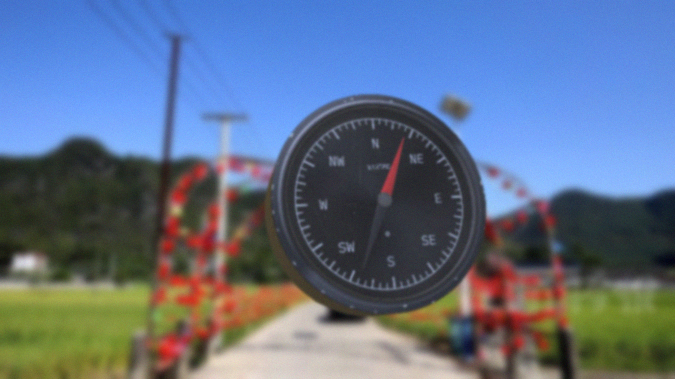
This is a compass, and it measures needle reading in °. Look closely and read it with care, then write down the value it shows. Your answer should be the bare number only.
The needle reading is 25
